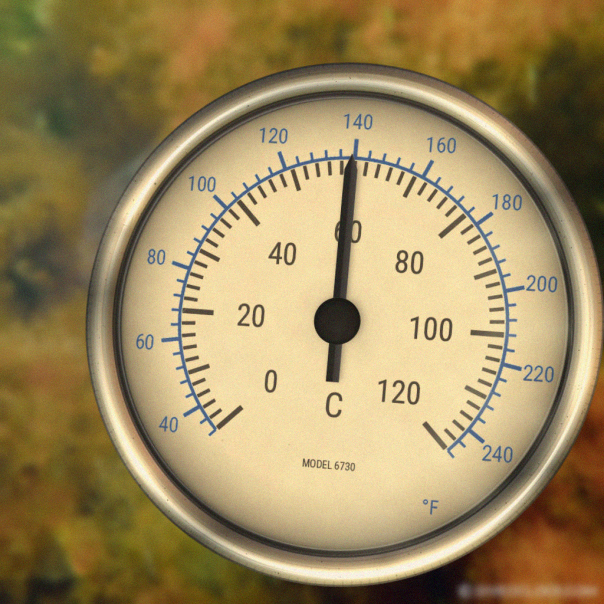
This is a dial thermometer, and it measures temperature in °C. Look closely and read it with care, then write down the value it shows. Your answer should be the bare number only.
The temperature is 60
